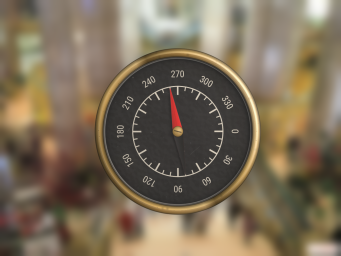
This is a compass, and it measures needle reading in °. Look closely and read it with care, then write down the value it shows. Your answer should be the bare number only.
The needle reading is 260
